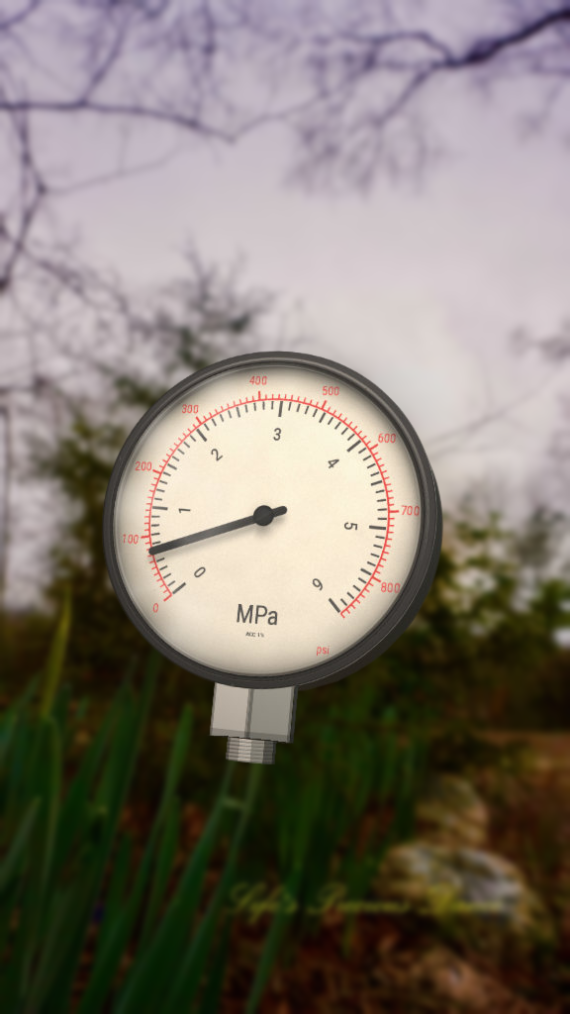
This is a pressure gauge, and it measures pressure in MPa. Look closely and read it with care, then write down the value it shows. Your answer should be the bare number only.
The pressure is 0.5
